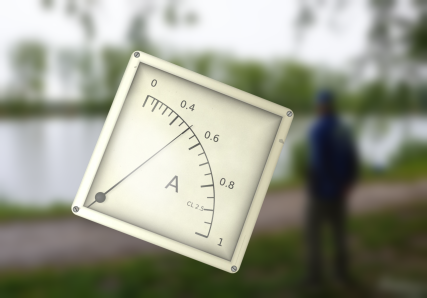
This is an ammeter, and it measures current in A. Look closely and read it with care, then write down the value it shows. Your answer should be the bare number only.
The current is 0.5
